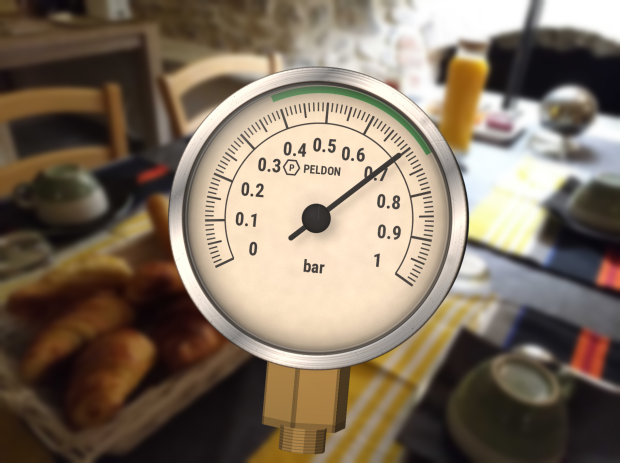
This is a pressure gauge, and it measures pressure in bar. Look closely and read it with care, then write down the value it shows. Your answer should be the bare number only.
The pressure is 0.7
